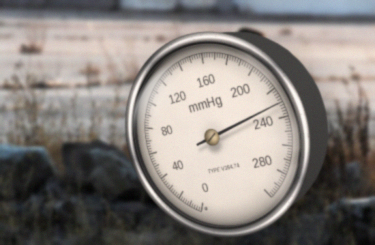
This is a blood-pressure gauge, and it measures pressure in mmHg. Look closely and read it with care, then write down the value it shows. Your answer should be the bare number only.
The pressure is 230
